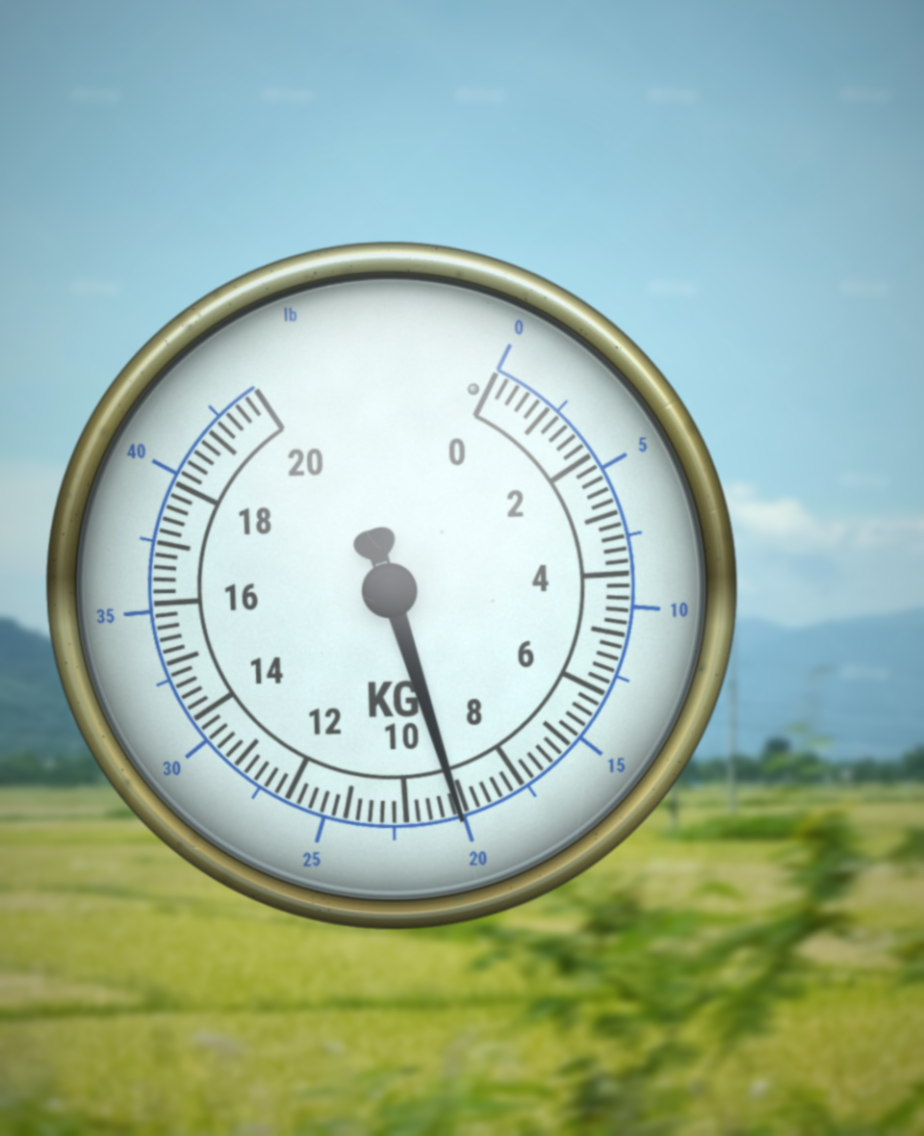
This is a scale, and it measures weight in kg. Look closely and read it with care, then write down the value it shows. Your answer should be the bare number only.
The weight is 9.1
